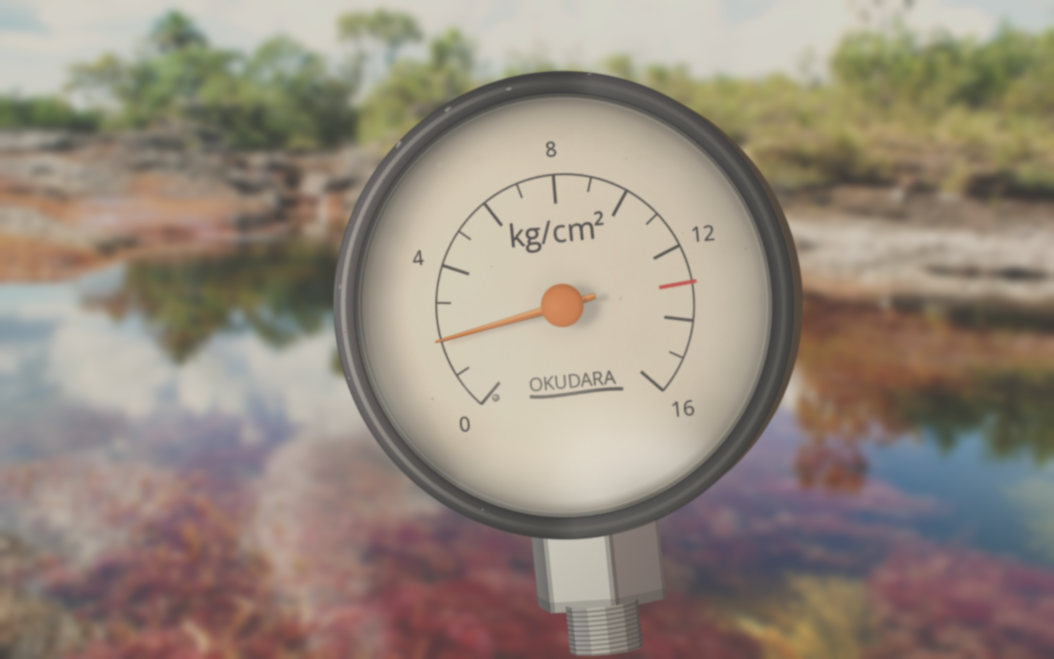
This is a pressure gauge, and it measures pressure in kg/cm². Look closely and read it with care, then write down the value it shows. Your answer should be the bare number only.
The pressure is 2
